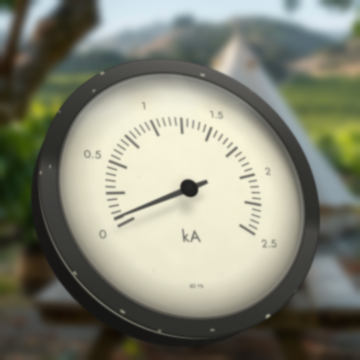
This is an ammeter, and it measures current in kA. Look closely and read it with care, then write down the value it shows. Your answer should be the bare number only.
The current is 0.05
